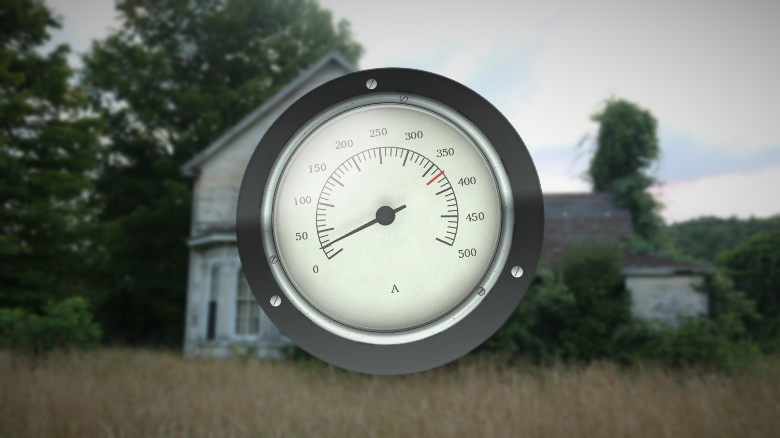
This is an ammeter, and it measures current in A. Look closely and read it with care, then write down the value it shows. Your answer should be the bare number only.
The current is 20
